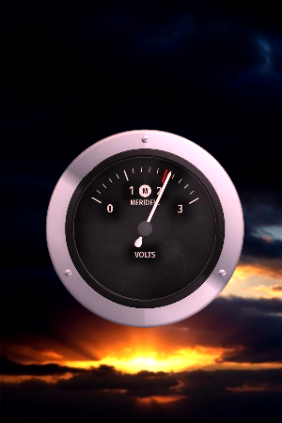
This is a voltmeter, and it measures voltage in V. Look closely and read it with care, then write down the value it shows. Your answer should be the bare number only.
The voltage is 2.1
